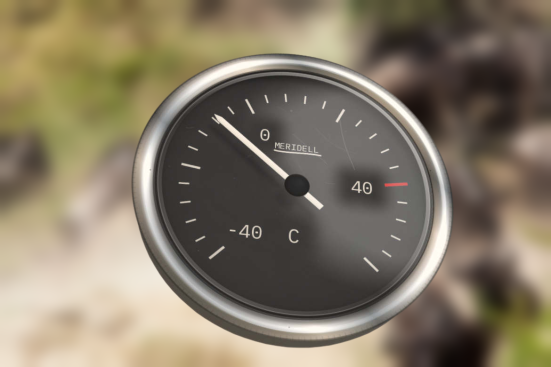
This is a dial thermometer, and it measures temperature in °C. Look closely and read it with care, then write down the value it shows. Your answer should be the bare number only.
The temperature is -8
